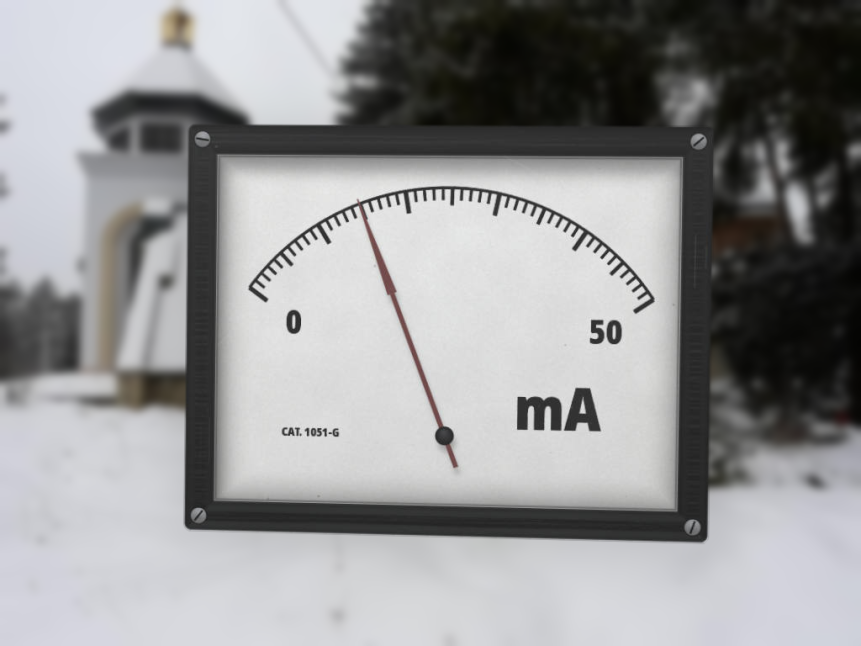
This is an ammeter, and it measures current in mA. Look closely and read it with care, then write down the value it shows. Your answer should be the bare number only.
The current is 15
